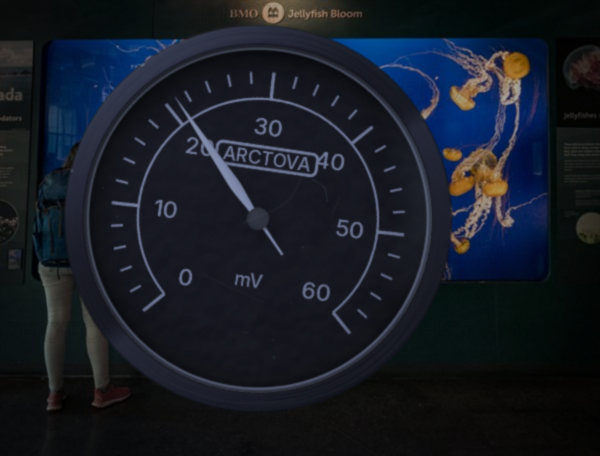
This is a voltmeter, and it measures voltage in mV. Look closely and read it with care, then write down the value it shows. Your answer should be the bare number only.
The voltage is 21
